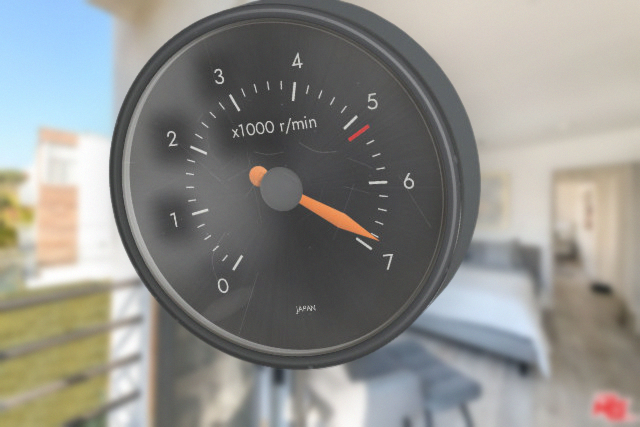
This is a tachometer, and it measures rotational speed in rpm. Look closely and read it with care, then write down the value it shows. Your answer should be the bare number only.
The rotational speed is 6800
